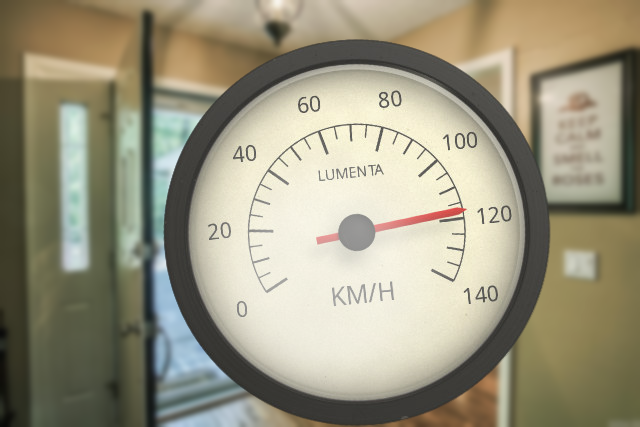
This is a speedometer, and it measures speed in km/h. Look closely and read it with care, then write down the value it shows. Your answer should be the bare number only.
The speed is 117.5
